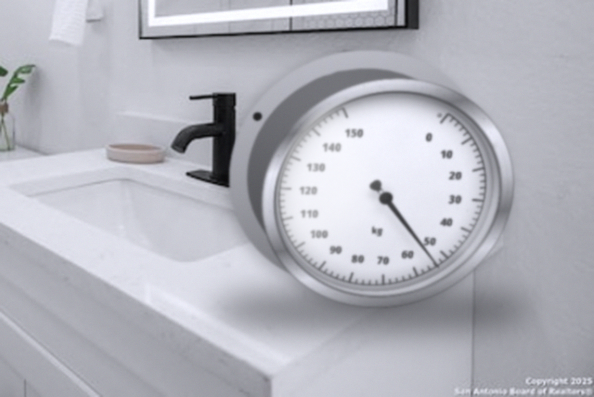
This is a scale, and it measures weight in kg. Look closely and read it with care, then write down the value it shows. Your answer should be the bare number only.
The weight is 54
